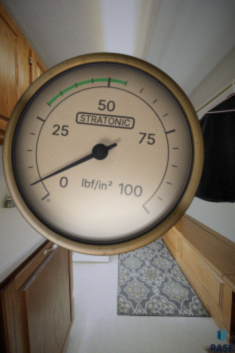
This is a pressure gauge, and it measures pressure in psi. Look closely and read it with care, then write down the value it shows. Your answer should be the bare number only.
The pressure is 5
